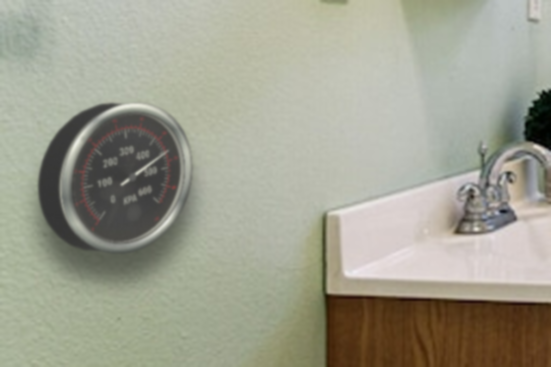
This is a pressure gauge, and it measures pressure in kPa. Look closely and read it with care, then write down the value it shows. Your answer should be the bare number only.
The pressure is 450
